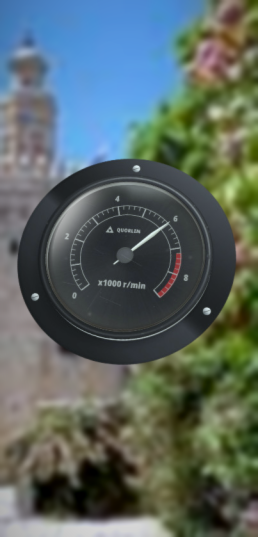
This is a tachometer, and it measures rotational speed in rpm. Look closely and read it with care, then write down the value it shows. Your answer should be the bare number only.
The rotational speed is 6000
